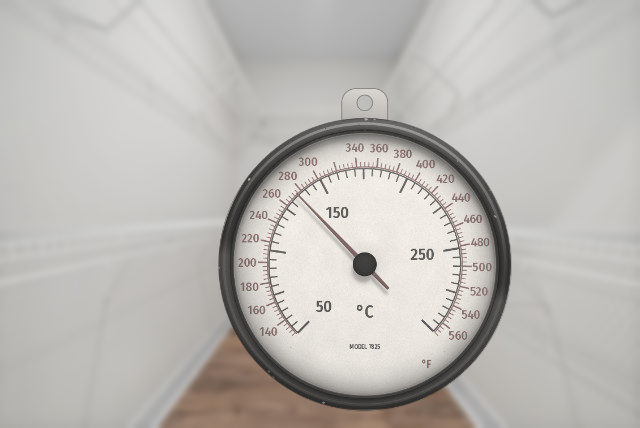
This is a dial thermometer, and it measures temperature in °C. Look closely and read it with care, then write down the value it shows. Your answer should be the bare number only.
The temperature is 135
